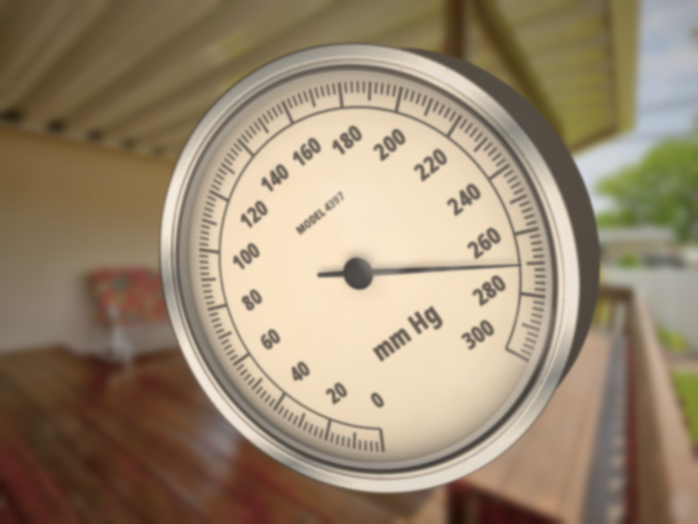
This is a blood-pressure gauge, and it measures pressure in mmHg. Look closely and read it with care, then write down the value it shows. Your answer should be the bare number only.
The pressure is 270
